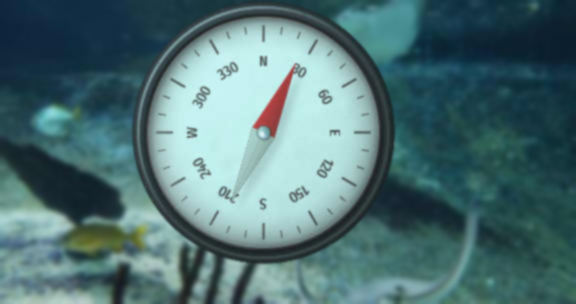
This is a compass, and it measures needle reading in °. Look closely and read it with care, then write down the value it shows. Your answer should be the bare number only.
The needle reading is 25
